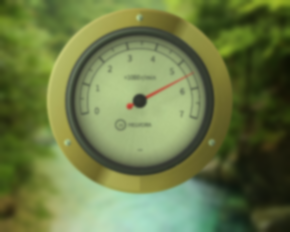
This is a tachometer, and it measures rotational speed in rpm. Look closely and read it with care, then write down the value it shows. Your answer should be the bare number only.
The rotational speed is 5500
